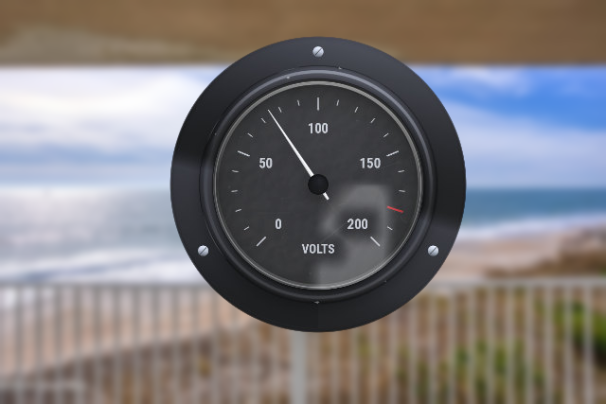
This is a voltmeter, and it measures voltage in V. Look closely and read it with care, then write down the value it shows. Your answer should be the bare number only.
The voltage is 75
